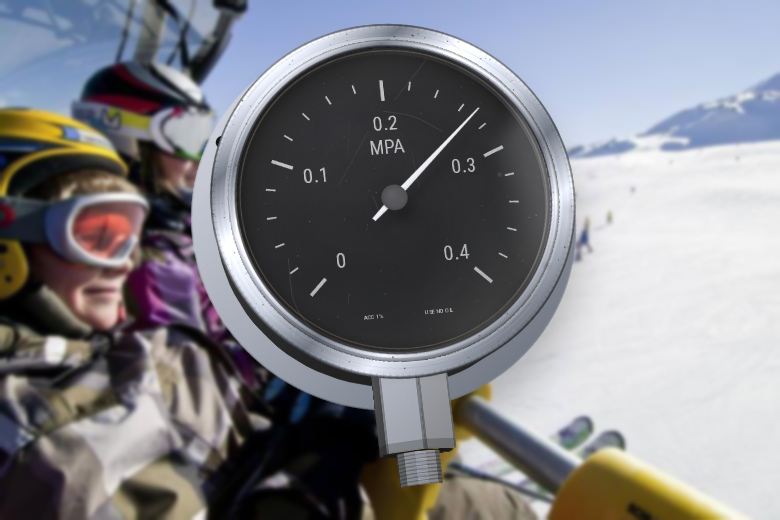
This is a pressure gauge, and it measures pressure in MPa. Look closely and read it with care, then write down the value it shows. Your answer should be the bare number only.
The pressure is 0.27
